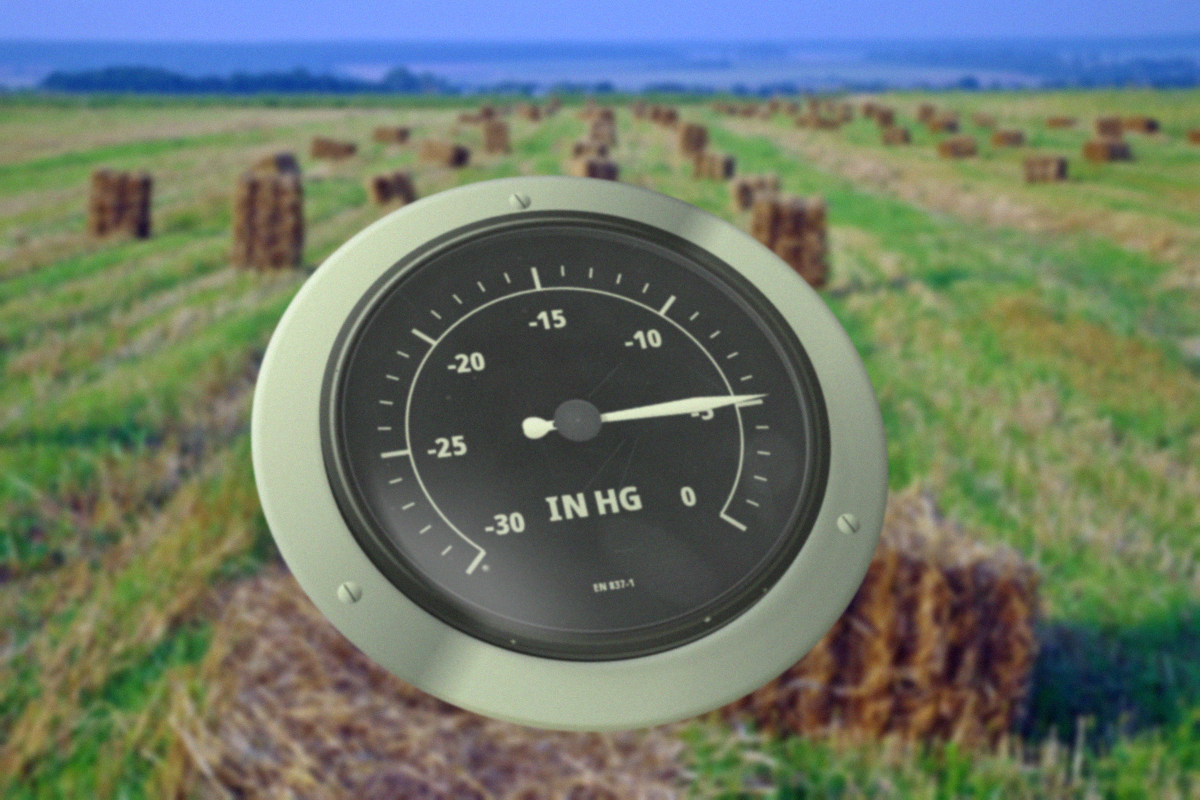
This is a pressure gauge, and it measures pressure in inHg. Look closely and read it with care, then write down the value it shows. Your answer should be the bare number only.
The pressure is -5
